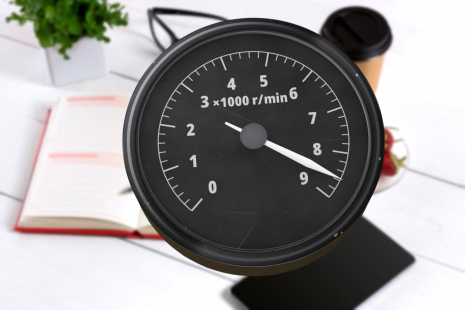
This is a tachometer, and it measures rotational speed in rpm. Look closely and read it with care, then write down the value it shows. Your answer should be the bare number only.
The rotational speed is 8600
